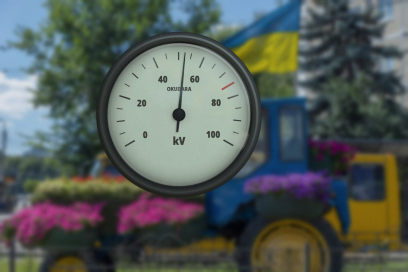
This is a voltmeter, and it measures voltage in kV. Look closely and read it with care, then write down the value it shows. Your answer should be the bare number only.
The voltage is 52.5
